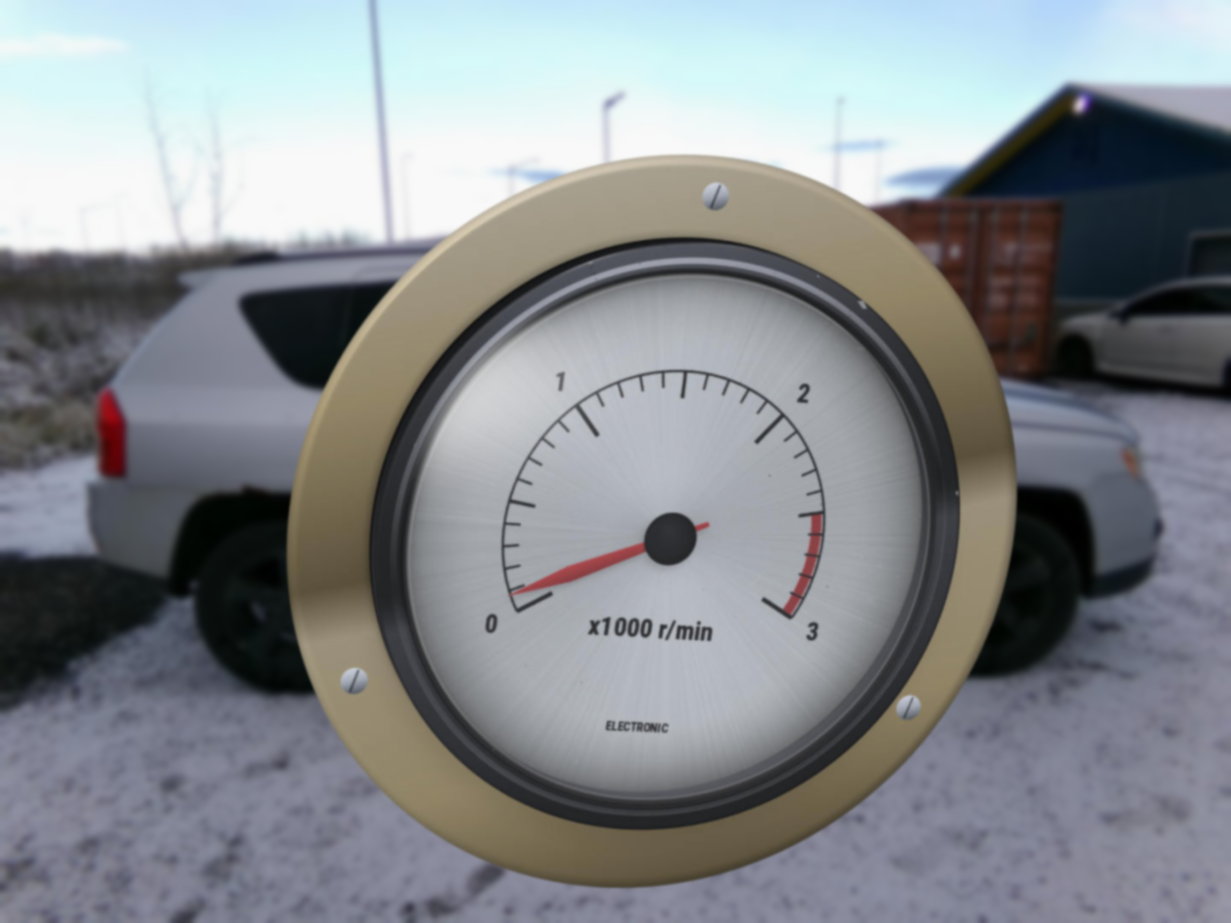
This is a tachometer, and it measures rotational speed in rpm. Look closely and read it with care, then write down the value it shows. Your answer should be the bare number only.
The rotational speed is 100
